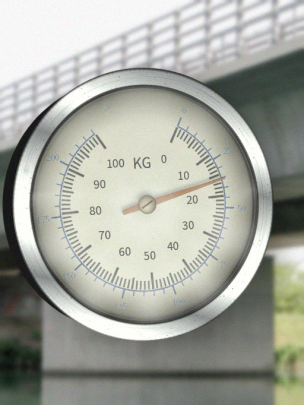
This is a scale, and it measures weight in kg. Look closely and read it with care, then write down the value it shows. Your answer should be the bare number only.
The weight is 16
